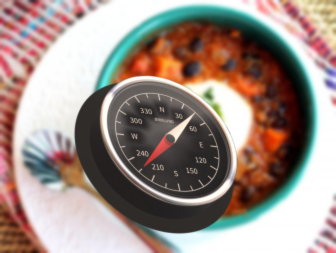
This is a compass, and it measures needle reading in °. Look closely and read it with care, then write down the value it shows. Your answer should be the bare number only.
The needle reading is 225
